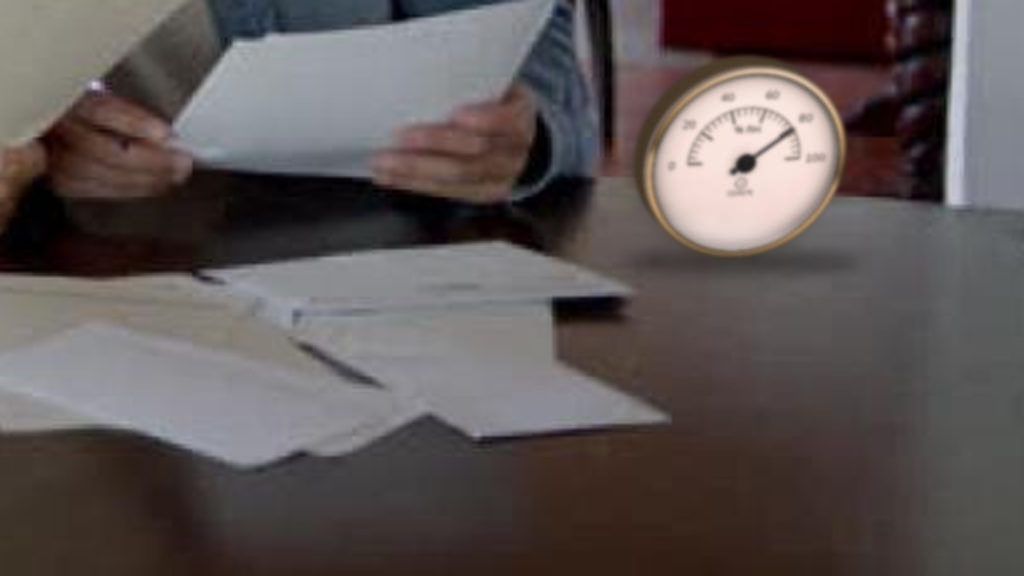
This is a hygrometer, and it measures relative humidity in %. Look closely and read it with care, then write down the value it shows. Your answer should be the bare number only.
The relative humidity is 80
